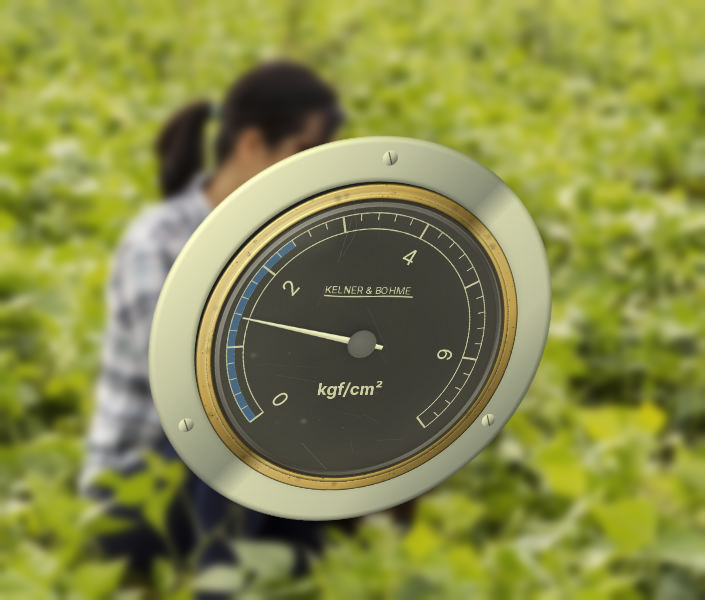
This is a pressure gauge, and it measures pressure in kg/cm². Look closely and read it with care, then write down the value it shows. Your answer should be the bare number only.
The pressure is 1.4
